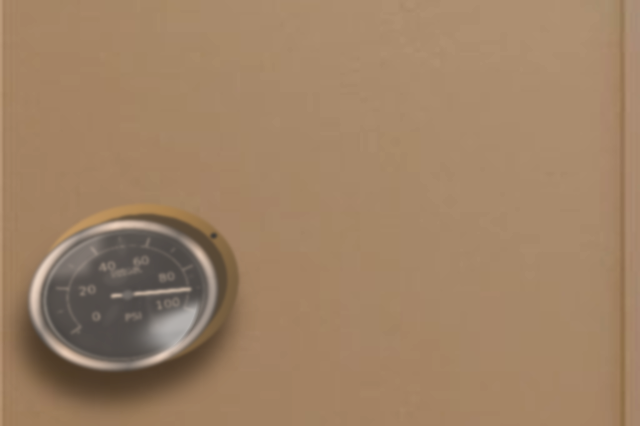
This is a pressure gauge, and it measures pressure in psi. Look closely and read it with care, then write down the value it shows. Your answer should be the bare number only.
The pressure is 90
